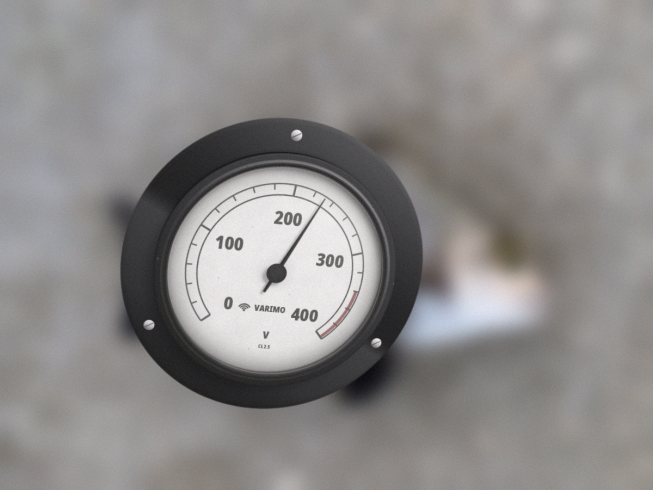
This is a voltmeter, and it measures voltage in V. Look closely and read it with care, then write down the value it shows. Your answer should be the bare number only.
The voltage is 230
